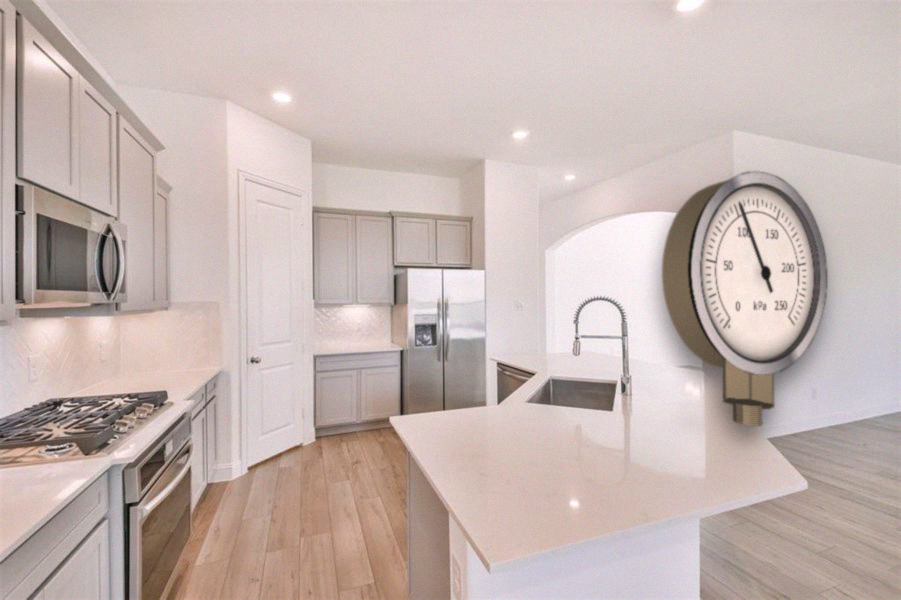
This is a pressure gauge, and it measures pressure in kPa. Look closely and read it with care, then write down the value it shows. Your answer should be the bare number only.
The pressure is 100
